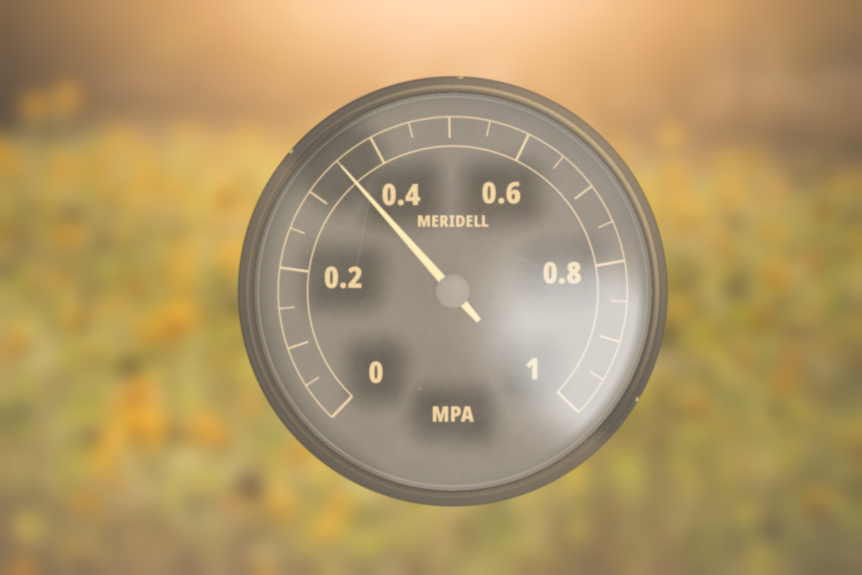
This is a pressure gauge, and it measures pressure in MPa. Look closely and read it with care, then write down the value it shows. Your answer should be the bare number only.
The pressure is 0.35
